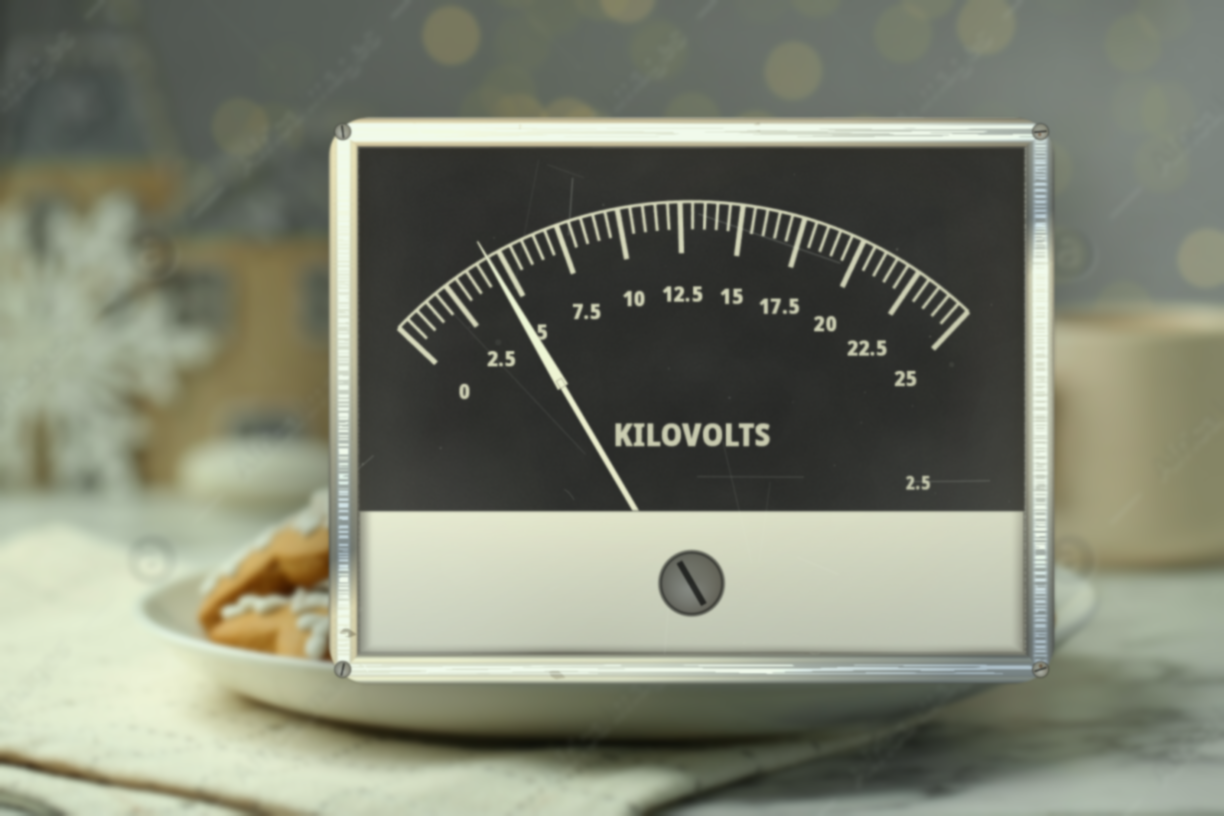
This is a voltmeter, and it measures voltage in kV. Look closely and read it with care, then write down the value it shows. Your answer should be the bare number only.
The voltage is 4.5
